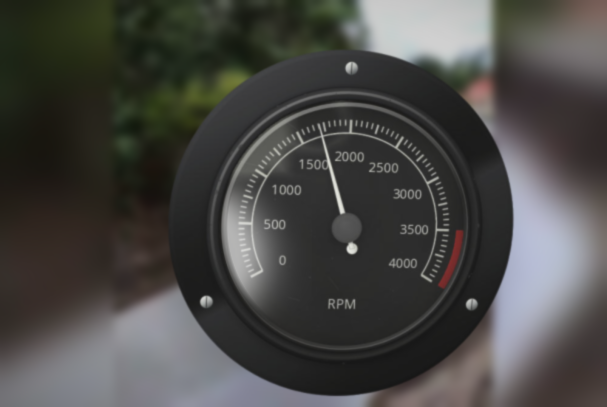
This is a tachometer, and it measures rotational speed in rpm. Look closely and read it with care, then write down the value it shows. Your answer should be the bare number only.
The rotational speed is 1700
